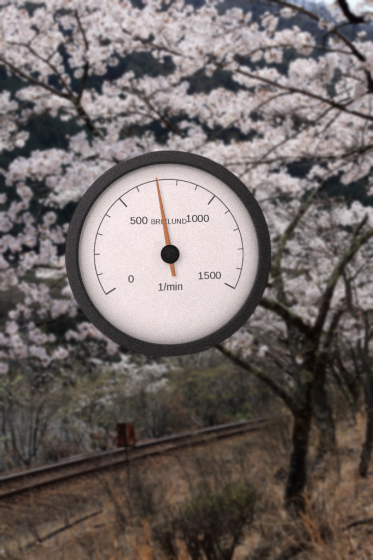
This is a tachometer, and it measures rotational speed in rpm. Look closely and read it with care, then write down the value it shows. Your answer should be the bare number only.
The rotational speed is 700
